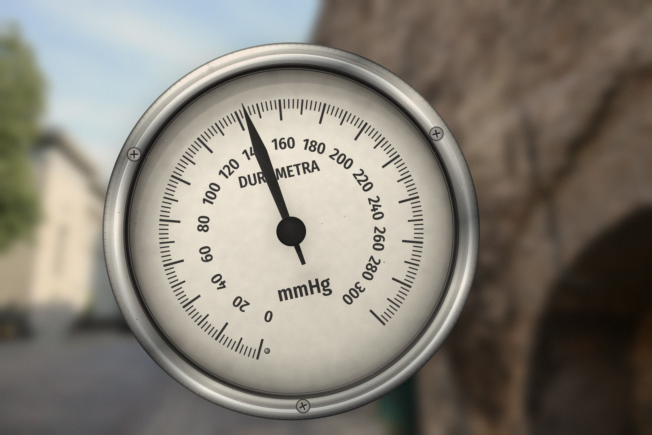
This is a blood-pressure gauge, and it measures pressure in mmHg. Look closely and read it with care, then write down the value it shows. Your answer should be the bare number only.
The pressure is 144
